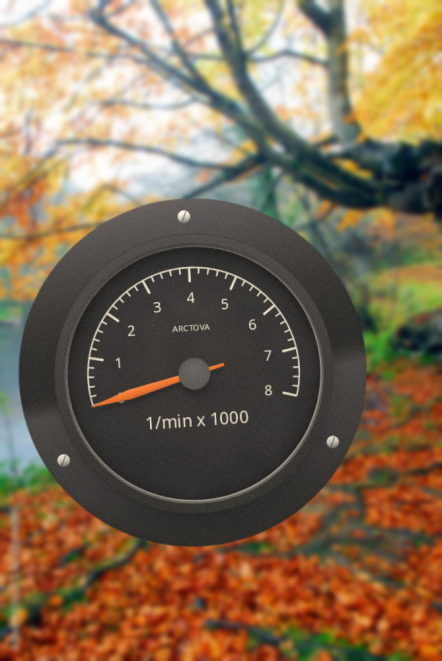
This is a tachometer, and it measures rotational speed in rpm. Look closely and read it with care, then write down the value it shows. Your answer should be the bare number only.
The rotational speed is 0
